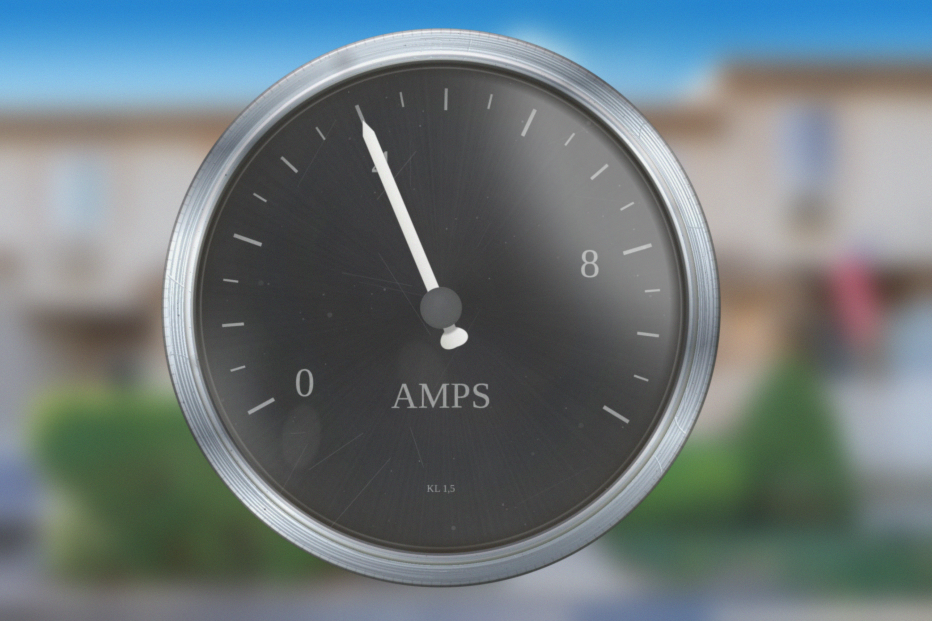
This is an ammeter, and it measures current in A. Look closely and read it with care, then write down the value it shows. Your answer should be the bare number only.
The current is 4
